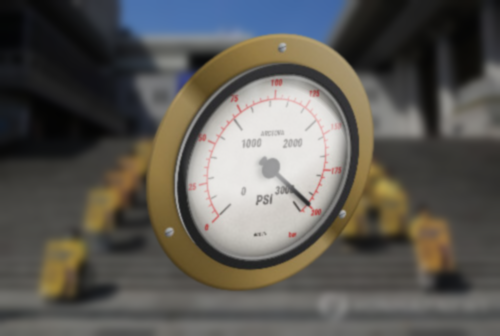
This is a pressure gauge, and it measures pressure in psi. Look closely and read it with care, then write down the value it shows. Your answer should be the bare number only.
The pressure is 2900
